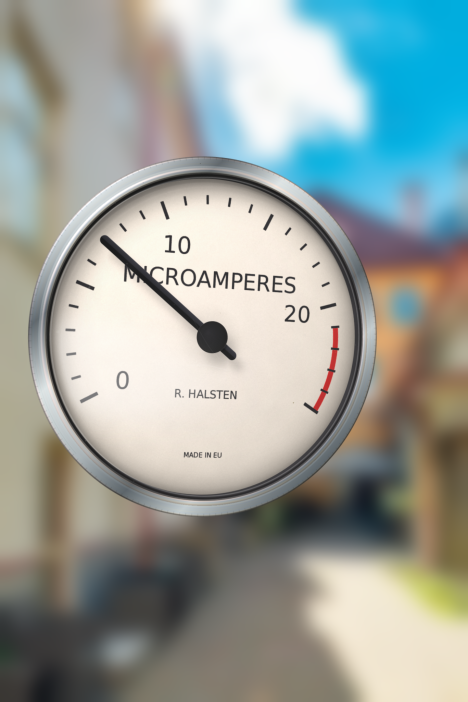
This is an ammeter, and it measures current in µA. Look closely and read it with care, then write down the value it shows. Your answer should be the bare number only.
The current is 7
